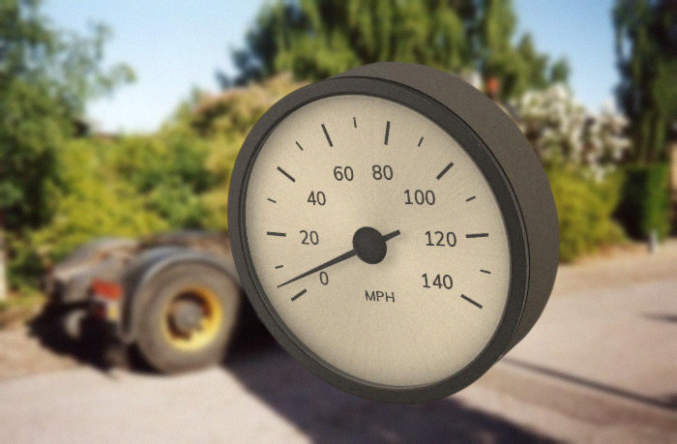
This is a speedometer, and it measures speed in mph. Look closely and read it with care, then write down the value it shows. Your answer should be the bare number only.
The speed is 5
